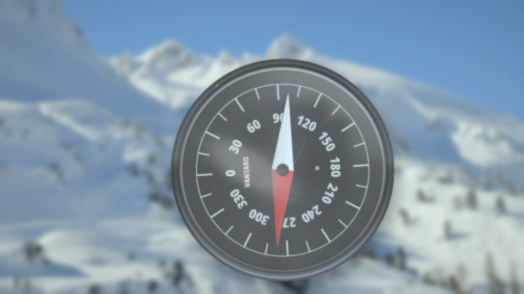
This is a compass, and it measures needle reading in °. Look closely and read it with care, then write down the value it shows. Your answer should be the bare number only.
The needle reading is 277.5
